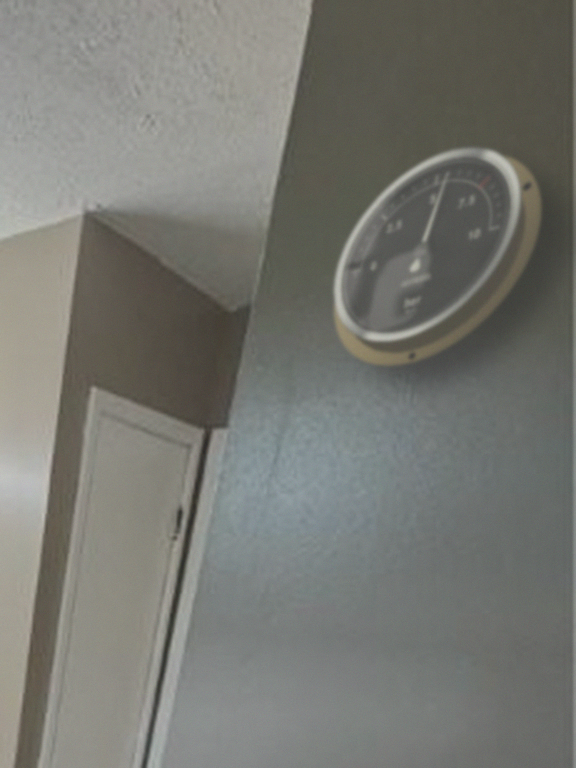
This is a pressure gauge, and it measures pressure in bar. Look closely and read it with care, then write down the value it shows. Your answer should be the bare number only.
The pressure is 5.5
